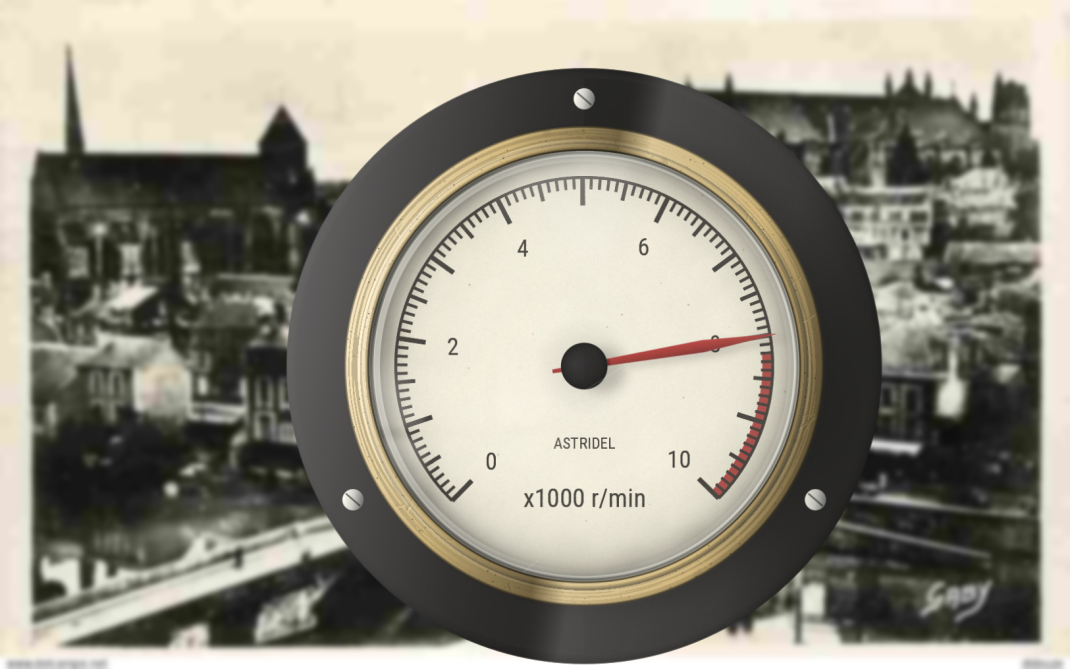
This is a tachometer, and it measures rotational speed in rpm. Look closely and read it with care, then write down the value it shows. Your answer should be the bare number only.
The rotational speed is 8000
